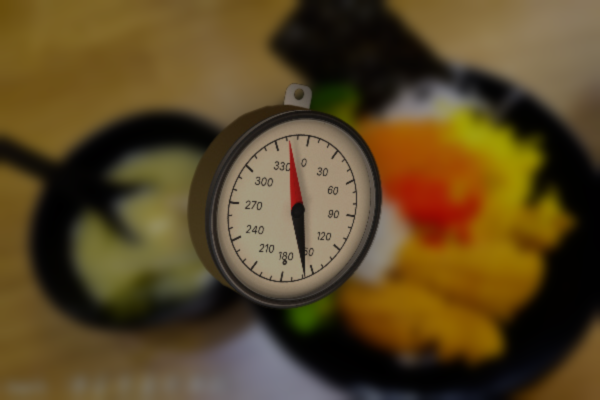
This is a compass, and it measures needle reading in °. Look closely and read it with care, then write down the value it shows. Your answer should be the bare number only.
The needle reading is 340
